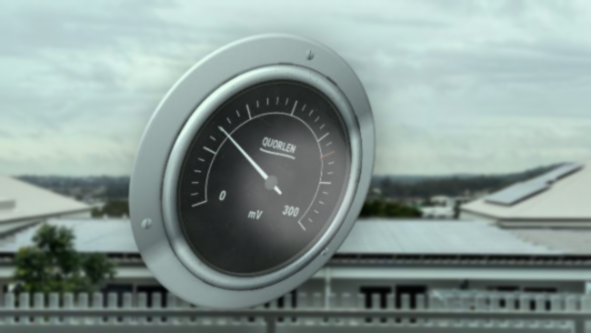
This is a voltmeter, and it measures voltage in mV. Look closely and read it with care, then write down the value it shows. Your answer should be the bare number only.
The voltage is 70
